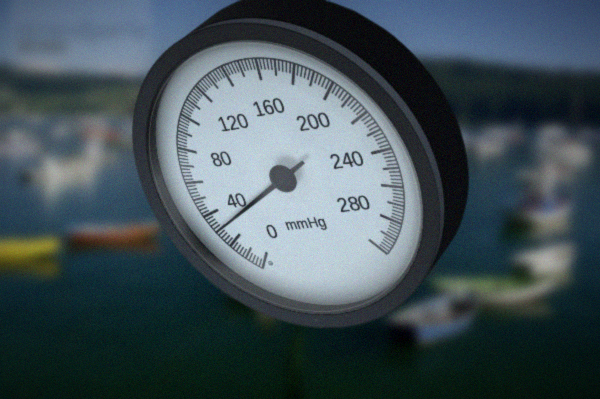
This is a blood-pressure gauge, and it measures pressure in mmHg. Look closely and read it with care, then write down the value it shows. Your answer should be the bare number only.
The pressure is 30
